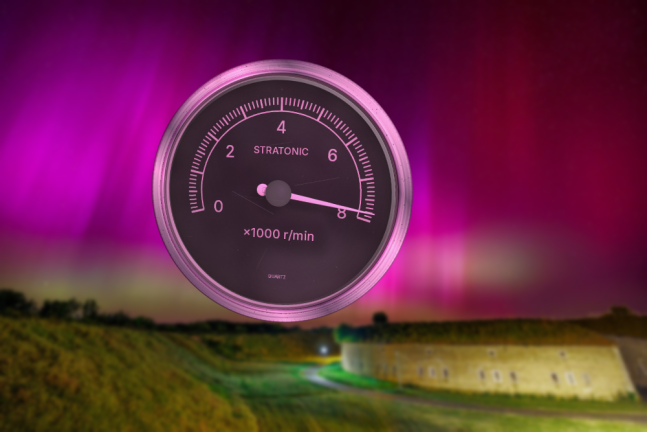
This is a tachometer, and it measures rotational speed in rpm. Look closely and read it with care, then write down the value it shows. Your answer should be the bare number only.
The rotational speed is 7800
